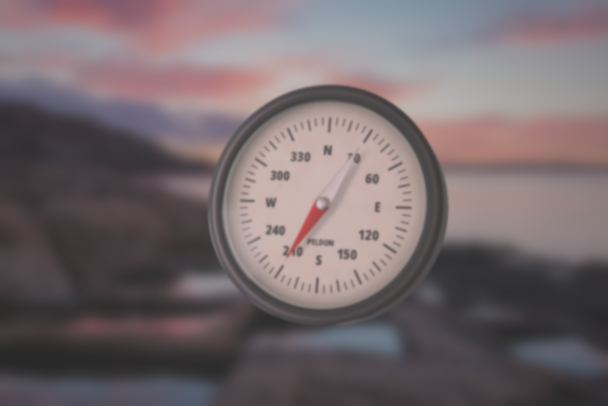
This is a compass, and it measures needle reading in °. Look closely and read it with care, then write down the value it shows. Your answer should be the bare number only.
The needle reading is 210
